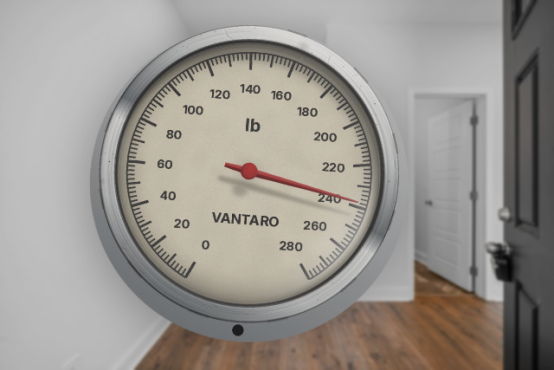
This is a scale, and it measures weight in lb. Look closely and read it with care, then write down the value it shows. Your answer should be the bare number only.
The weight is 238
